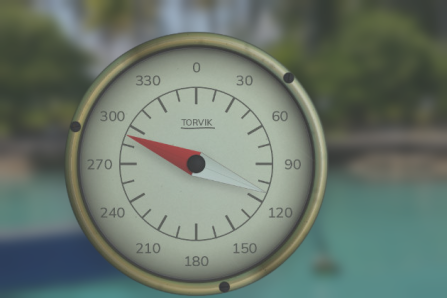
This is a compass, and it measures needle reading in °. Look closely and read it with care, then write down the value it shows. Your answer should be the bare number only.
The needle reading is 292.5
